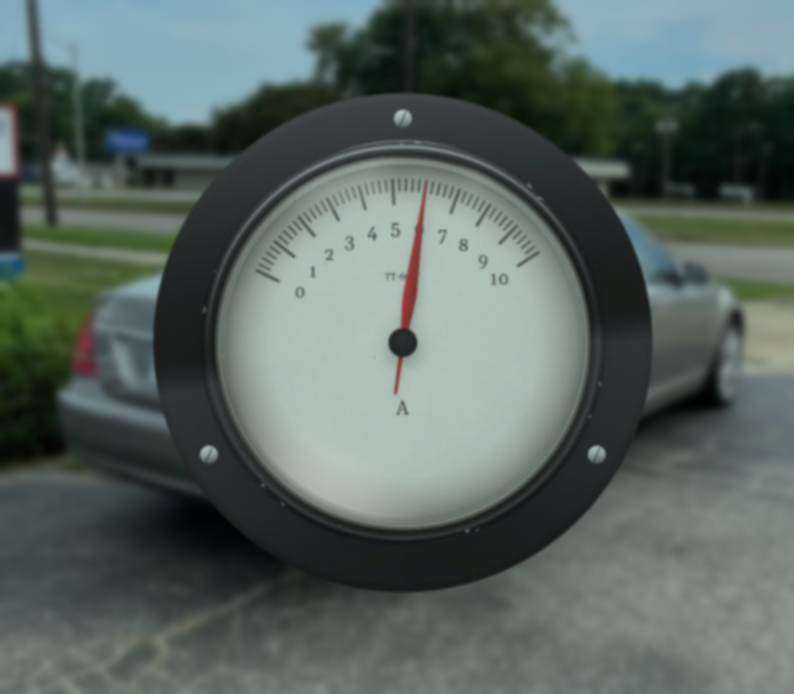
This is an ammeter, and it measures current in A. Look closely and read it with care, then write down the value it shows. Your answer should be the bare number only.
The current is 6
